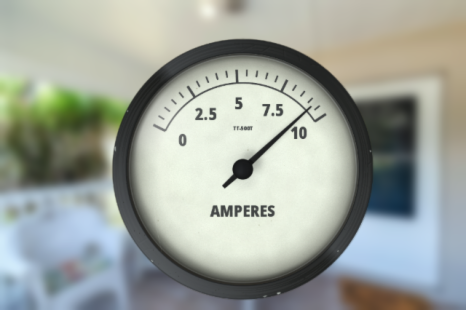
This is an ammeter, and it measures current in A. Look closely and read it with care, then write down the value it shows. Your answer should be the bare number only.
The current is 9.25
